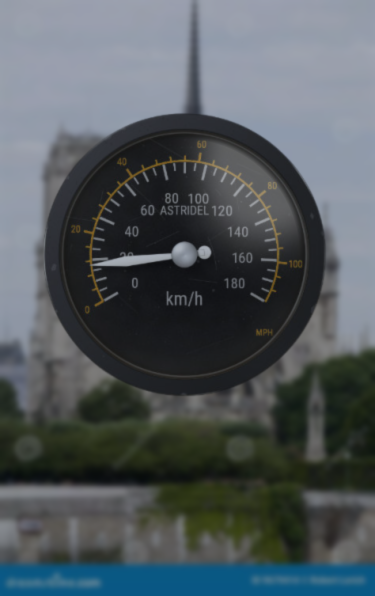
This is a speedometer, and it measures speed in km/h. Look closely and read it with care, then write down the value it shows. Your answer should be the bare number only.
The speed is 17.5
